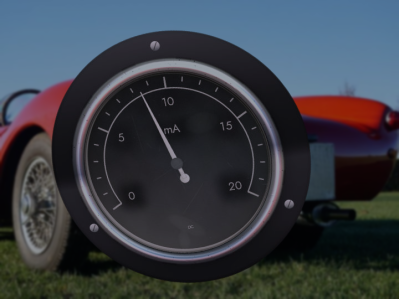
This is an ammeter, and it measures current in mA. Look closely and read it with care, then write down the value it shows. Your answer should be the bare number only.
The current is 8.5
